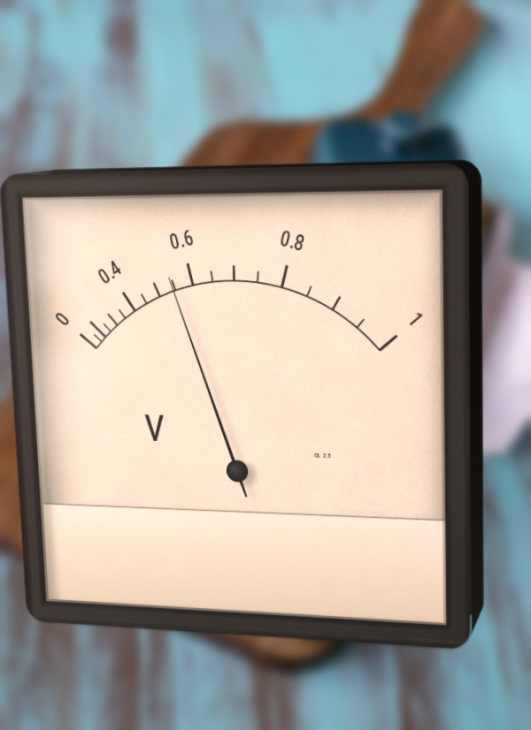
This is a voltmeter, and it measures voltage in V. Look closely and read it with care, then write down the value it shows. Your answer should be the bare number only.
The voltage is 0.55
